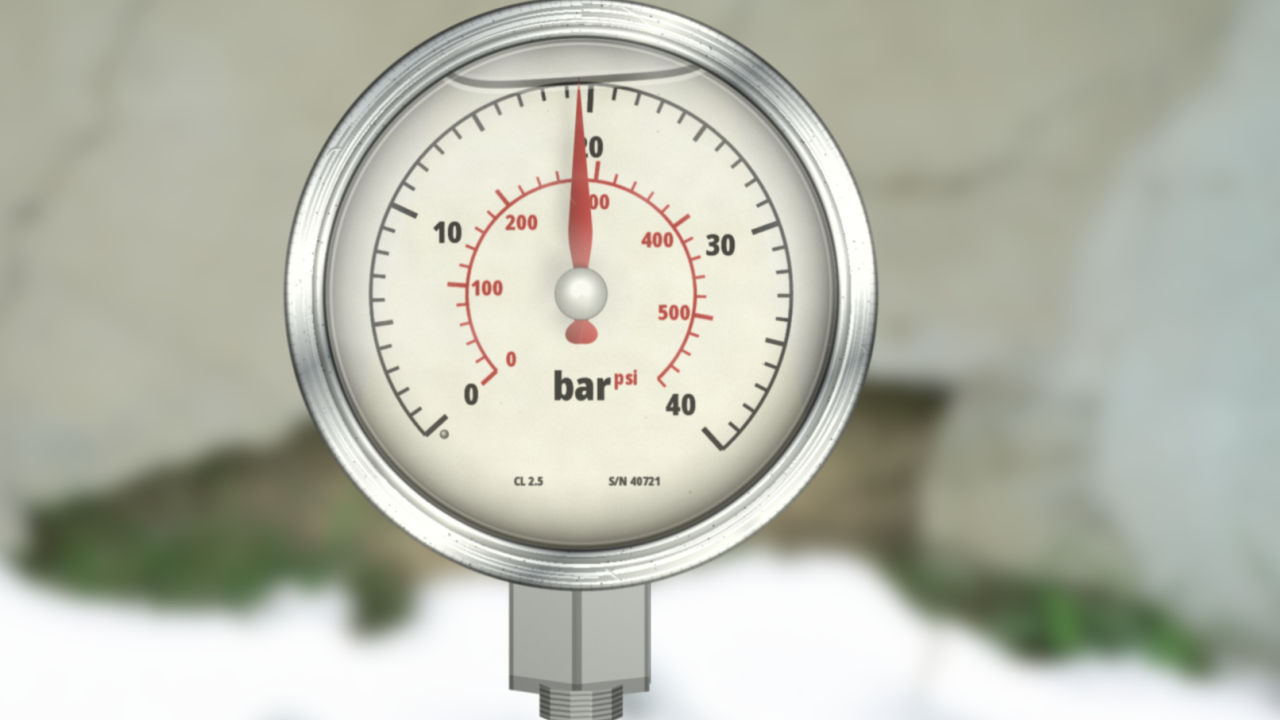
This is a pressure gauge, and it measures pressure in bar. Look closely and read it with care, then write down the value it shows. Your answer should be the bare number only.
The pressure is 19.5
